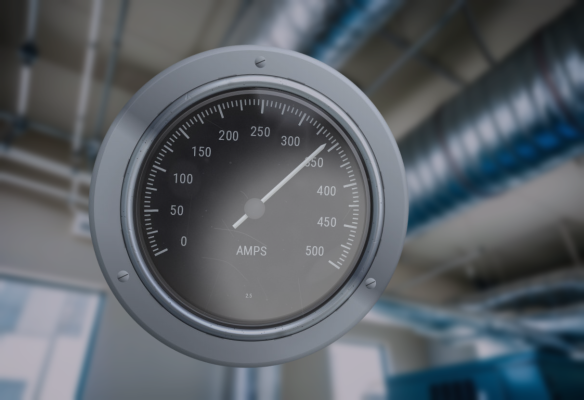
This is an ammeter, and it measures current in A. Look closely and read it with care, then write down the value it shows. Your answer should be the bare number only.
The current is 340
